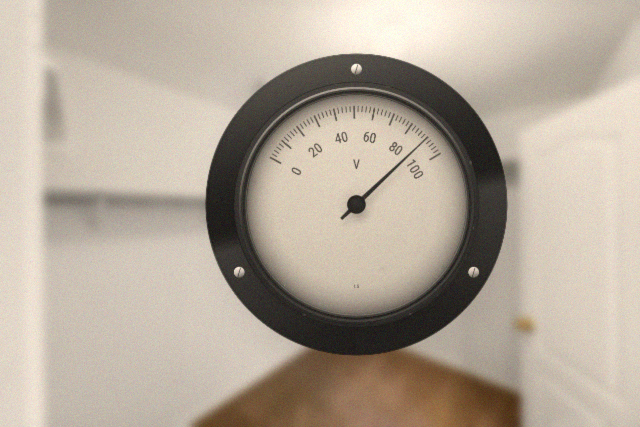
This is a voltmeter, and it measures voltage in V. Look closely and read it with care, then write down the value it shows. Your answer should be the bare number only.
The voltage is 90
